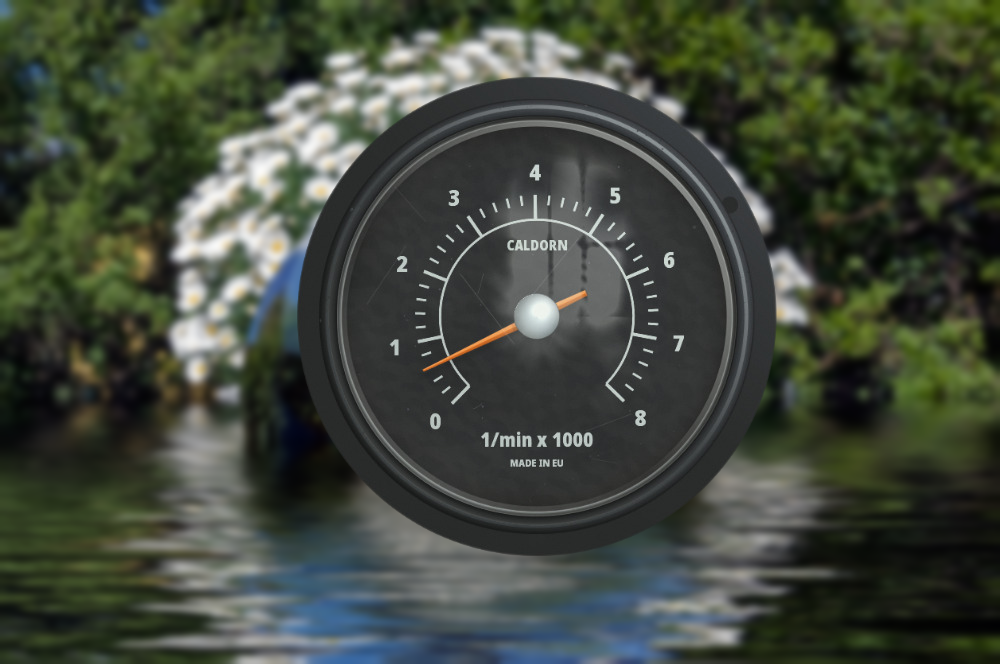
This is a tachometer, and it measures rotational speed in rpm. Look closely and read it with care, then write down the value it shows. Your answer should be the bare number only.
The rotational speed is 600
